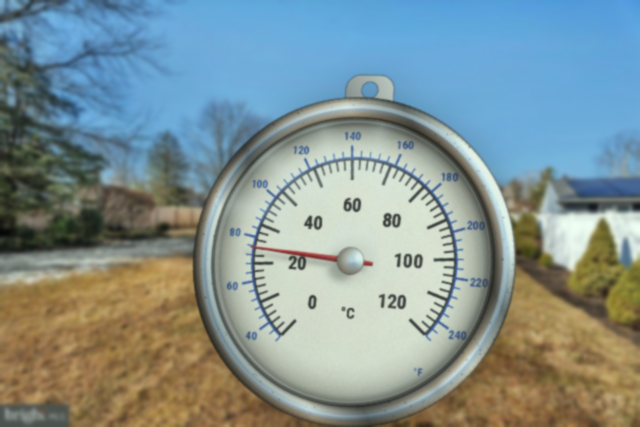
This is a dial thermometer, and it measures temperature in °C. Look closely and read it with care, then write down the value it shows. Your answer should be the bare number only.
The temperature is 24
